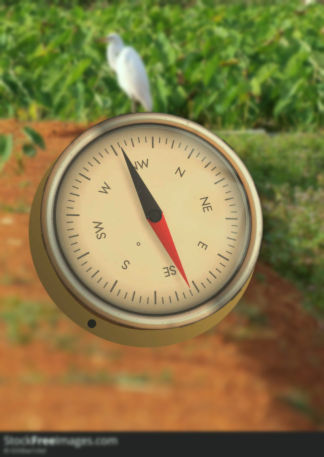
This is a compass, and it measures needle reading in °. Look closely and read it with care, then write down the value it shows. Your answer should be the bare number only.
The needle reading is 125
